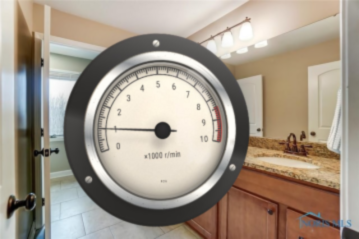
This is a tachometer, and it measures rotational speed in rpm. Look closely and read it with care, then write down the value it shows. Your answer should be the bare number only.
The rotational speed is 1000
